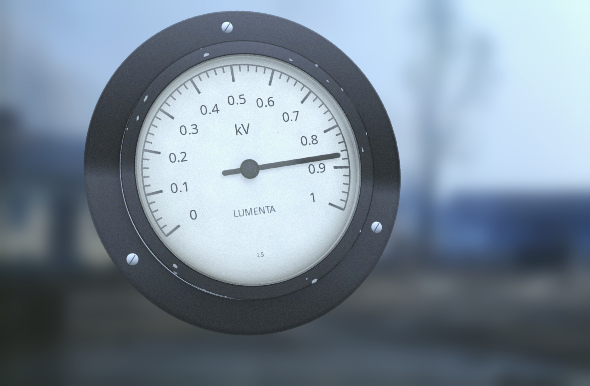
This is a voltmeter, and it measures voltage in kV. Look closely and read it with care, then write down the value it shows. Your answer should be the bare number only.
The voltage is 0.87
